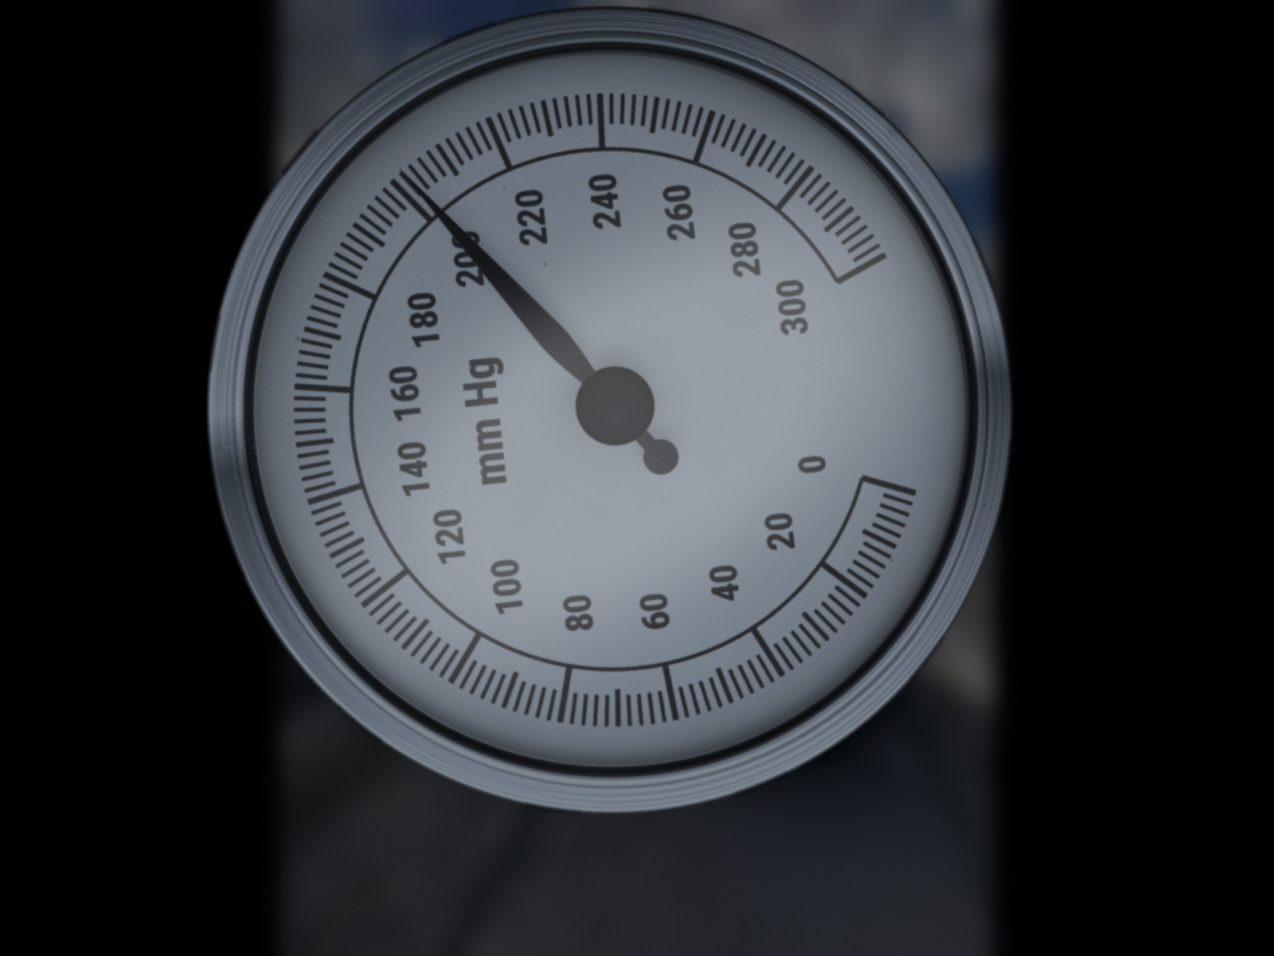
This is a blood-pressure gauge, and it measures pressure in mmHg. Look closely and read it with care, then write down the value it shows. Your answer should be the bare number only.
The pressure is 202
